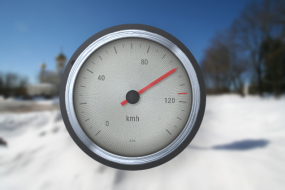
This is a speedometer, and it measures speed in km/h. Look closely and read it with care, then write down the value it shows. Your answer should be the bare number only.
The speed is 100
